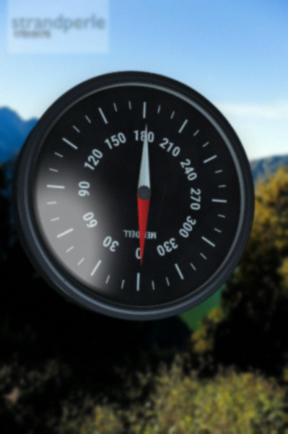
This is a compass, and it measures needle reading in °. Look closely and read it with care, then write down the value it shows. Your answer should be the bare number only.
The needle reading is 0
